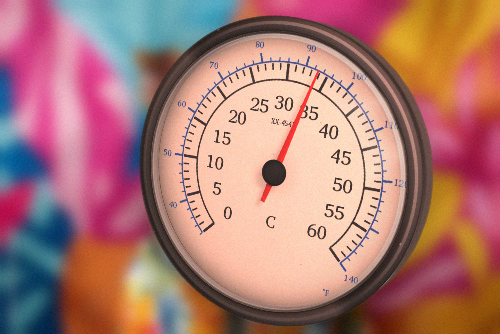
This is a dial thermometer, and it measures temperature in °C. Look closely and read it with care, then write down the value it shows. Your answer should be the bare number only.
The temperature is 34
